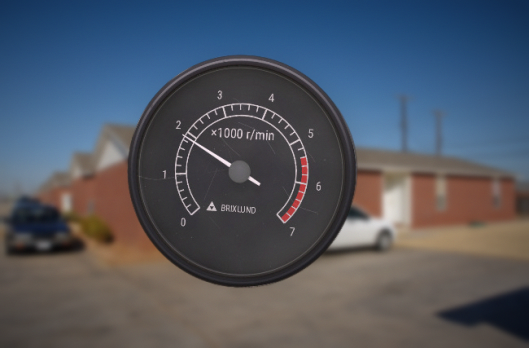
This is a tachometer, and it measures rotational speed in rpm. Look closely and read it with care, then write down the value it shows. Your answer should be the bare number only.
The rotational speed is 1900
